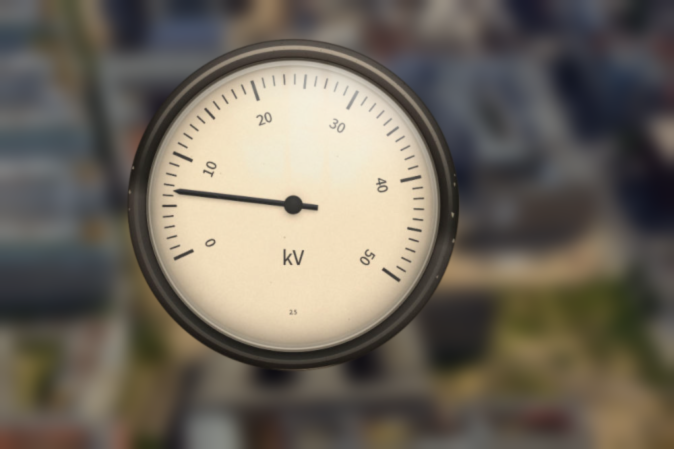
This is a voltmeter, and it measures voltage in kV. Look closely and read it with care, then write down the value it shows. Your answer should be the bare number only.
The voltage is 6.5
